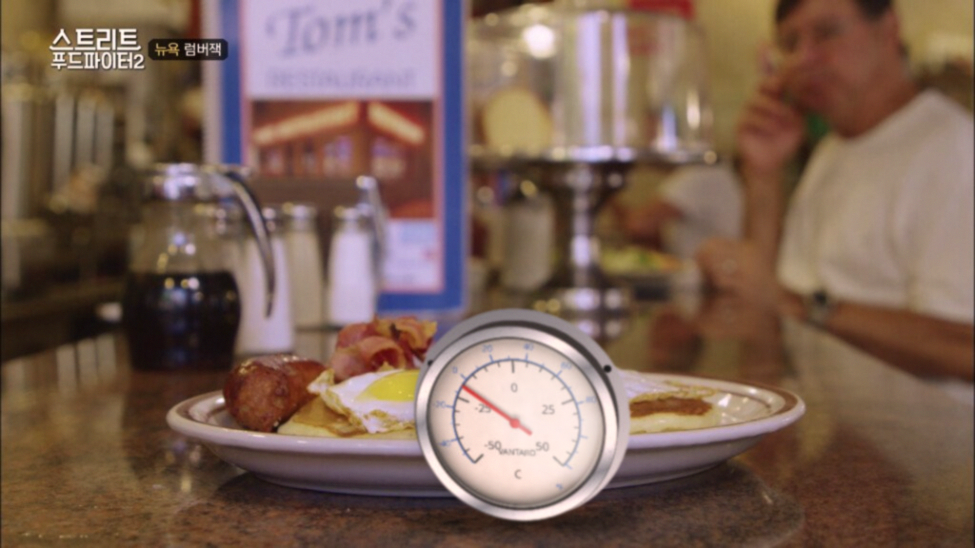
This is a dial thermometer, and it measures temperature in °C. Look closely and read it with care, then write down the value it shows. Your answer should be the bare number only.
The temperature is -20
